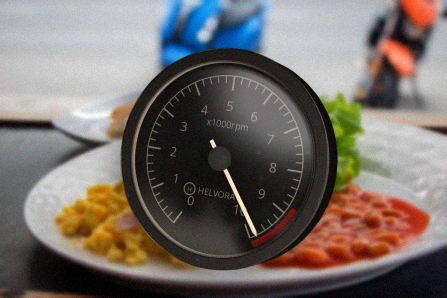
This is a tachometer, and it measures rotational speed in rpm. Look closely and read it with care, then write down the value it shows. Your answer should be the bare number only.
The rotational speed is 9800
